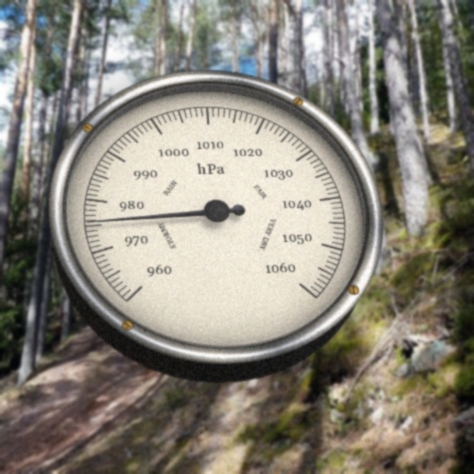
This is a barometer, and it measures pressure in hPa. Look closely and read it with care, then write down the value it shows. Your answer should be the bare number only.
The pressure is 975
